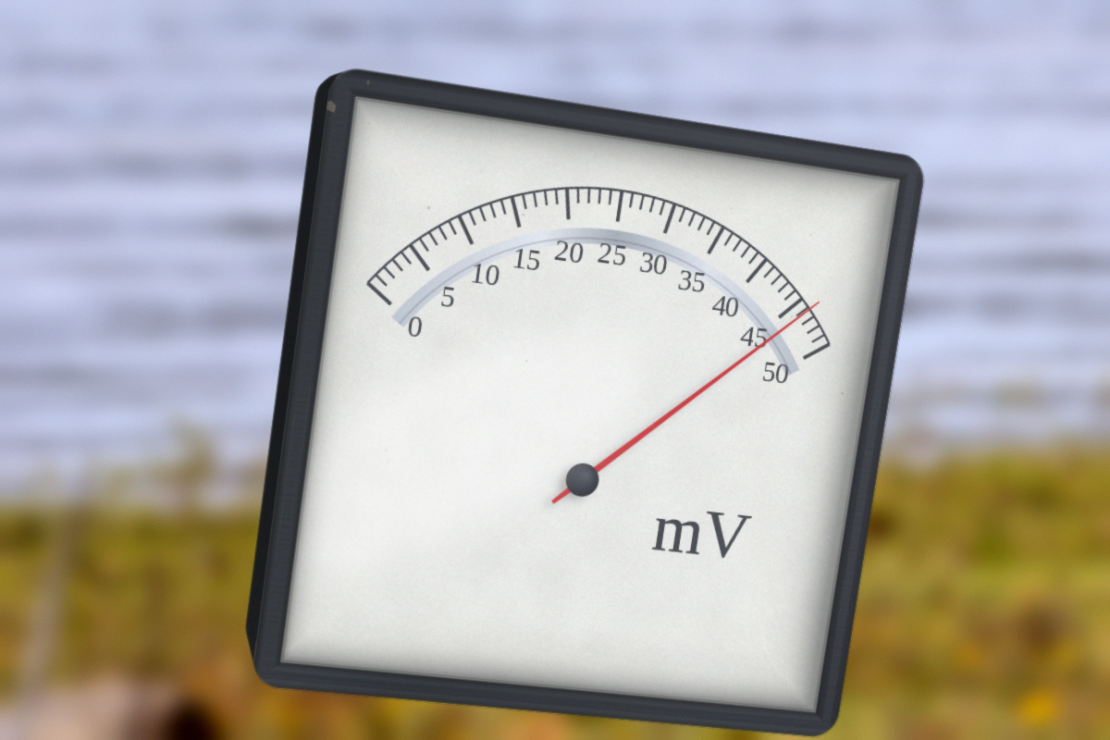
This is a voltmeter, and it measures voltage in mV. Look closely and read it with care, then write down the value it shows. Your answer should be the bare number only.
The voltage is 46
